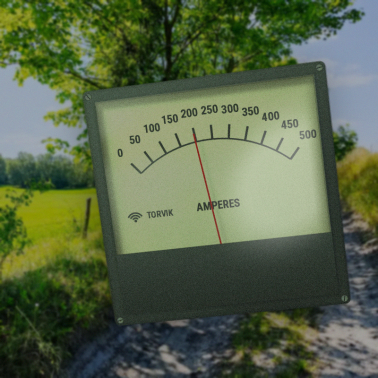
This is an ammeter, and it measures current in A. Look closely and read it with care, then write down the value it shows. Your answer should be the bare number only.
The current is 200
